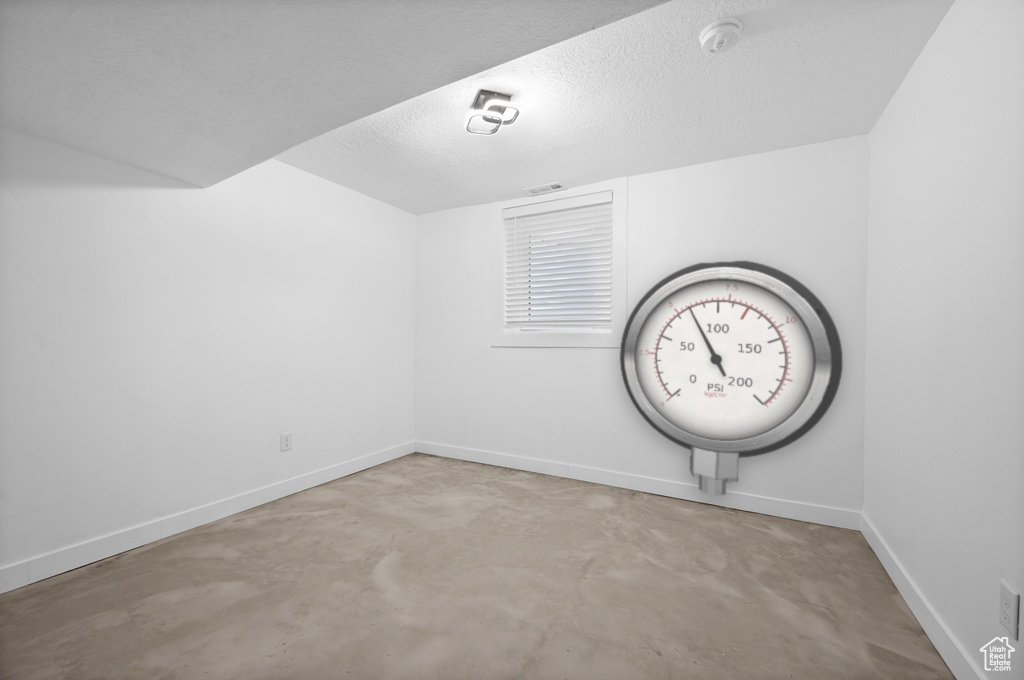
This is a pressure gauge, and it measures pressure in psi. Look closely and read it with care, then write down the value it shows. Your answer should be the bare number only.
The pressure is 80
